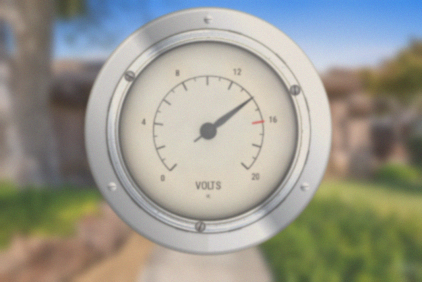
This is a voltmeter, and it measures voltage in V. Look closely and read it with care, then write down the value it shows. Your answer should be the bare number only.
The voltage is 14
